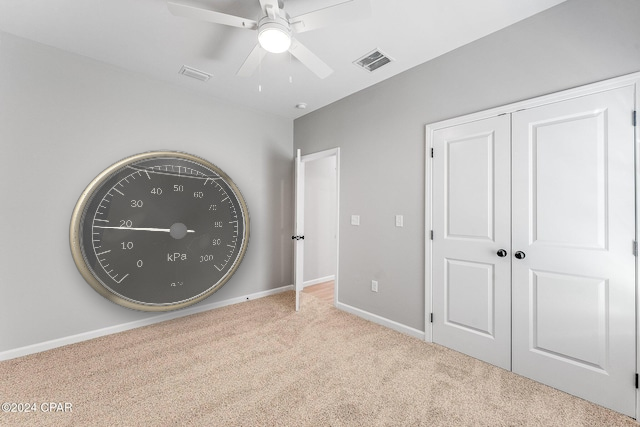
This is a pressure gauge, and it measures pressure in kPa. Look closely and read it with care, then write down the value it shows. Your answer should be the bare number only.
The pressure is 18
